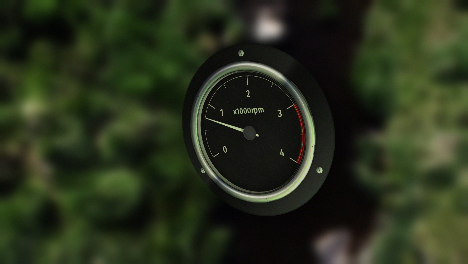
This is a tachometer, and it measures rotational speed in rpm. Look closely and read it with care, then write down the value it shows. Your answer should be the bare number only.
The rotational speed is 750
